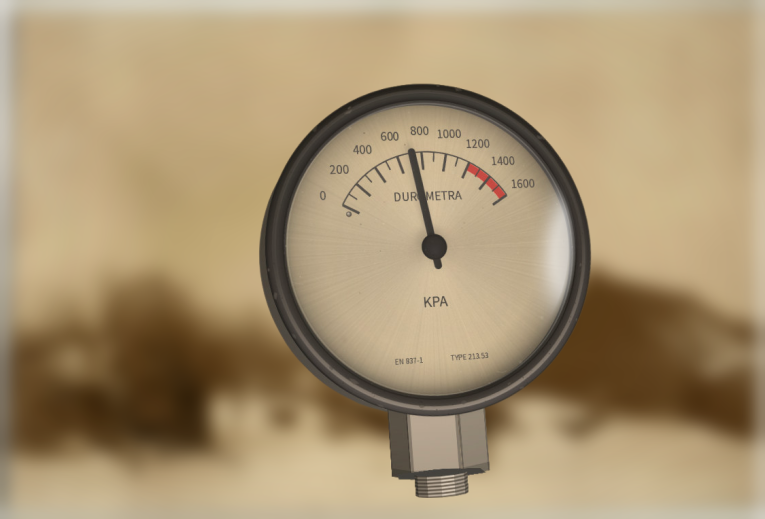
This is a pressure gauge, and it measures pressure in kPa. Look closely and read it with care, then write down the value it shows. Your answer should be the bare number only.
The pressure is 700
